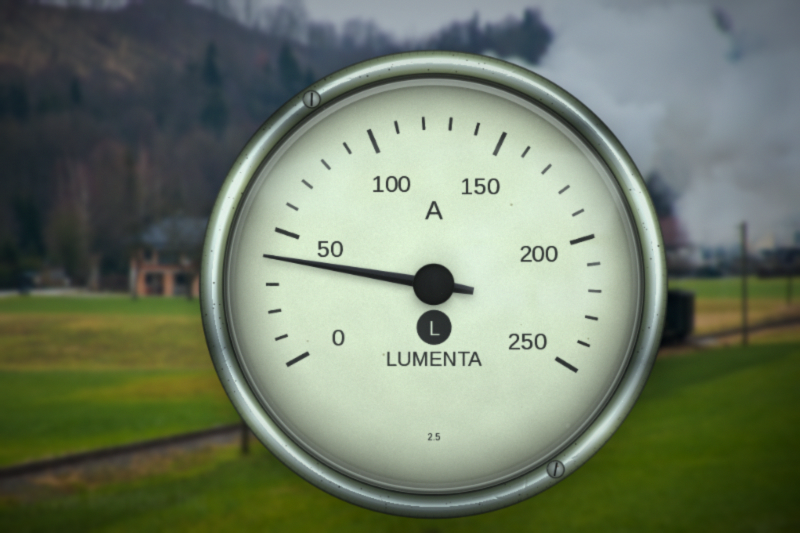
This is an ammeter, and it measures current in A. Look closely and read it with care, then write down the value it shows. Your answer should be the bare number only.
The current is 40
